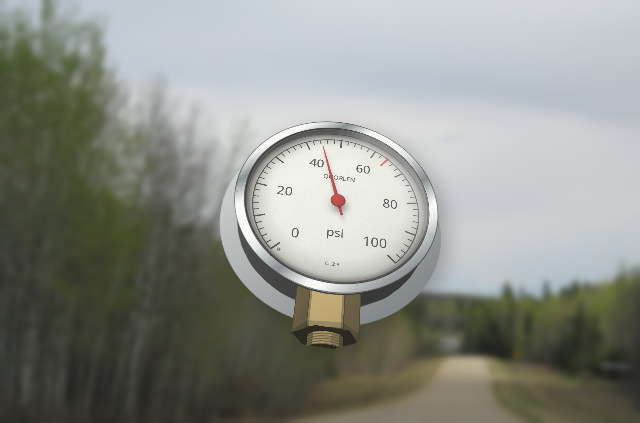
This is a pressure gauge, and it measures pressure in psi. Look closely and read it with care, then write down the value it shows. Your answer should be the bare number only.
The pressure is 44
